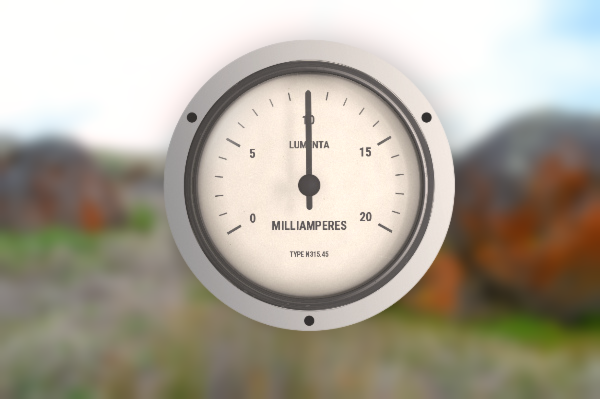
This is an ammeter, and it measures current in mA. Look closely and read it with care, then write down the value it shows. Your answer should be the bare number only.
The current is 10
